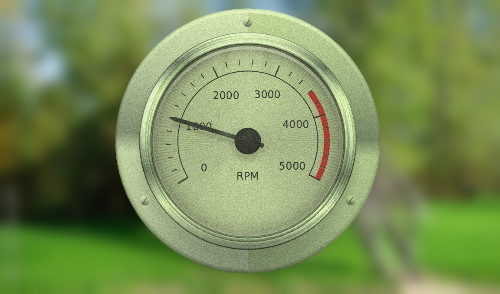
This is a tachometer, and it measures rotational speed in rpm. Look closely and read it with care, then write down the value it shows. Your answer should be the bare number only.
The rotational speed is 1000
